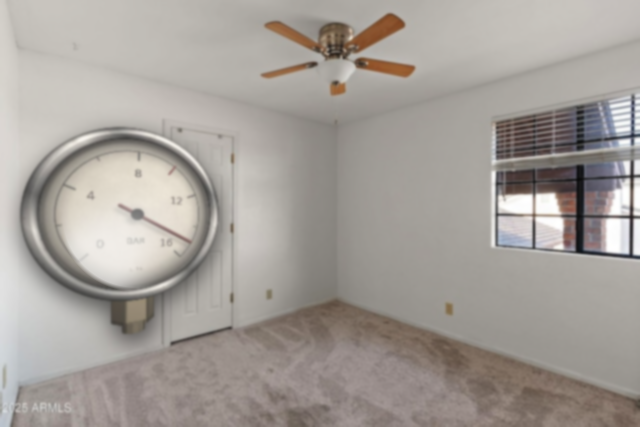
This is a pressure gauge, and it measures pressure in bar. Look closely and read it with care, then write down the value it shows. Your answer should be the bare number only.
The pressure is 15
